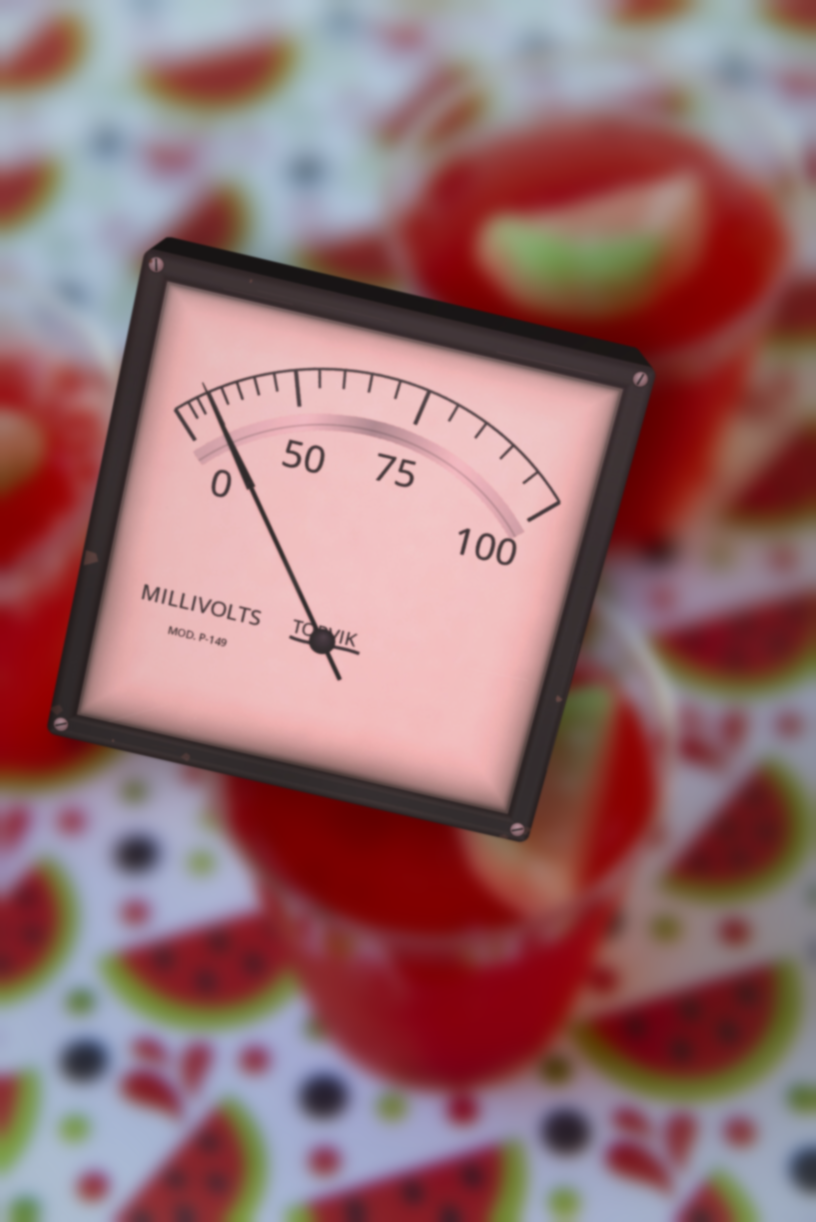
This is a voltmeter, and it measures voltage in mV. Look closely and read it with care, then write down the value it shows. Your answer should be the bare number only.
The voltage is 25
